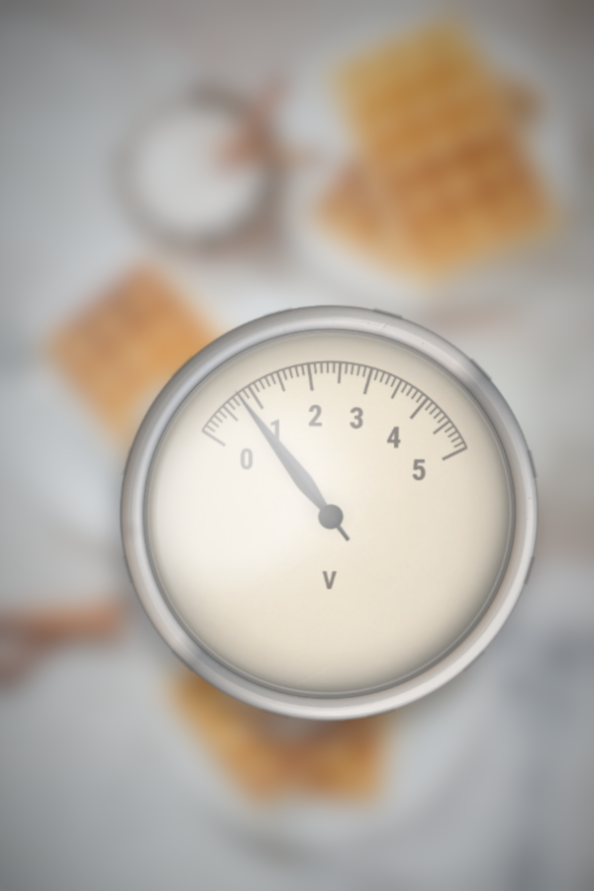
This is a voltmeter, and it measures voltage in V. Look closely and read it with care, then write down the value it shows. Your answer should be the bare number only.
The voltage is 0.8
